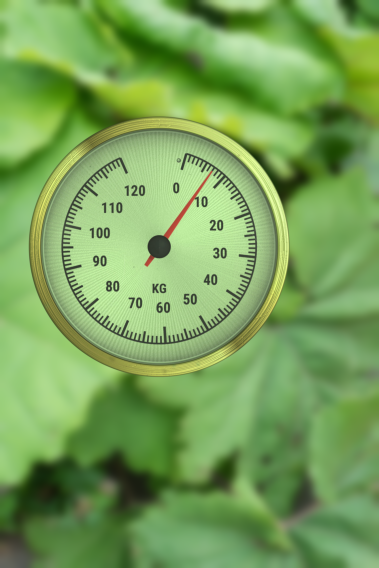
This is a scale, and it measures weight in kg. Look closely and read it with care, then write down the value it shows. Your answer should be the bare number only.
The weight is 7
